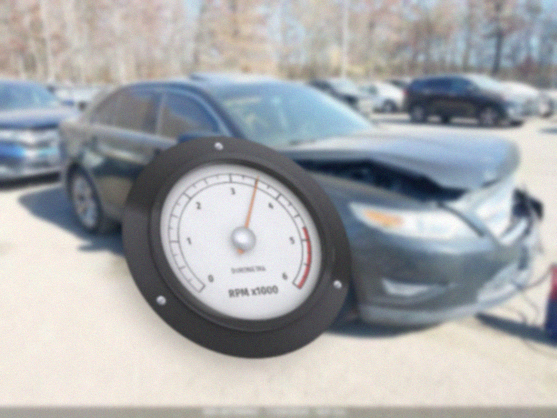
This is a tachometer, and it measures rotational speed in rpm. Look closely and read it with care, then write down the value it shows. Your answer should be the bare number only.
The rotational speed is 3500
